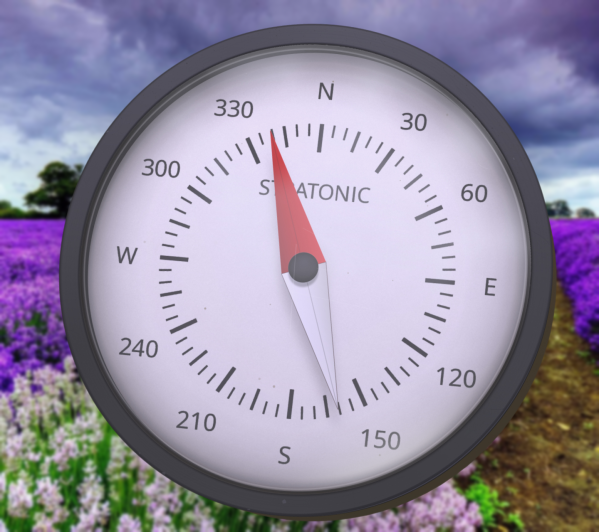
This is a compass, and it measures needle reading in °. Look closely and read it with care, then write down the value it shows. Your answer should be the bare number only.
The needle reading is 340
